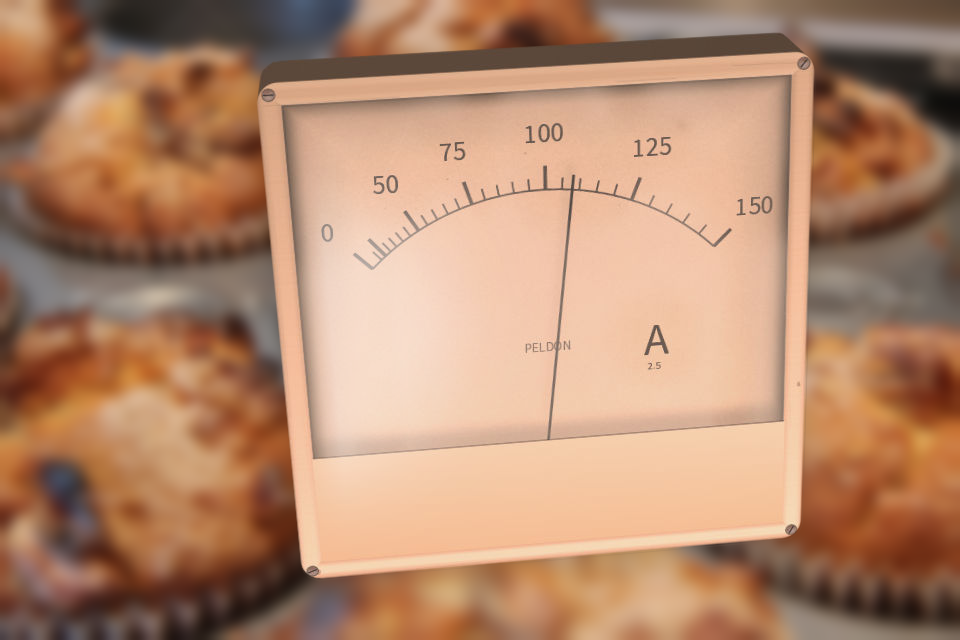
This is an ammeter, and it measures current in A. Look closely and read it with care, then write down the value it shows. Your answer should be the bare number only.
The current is 107.5
